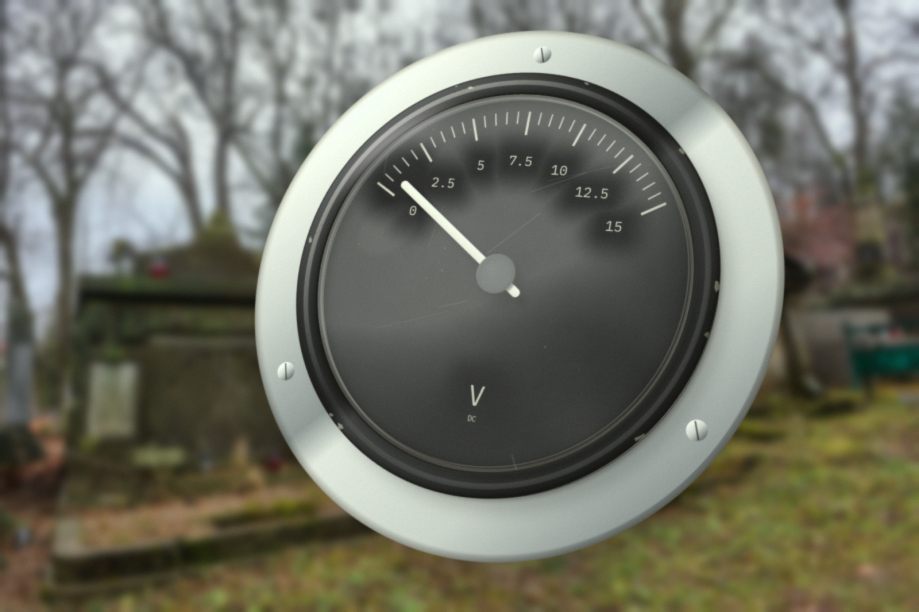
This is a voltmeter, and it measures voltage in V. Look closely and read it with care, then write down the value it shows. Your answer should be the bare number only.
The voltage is 0.75
